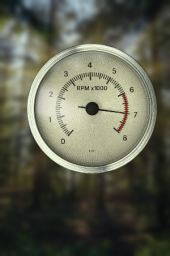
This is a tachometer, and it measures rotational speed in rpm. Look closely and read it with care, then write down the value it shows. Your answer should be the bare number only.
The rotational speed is 7000
